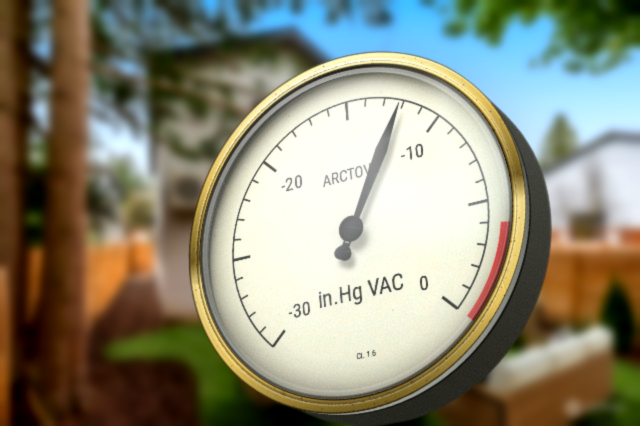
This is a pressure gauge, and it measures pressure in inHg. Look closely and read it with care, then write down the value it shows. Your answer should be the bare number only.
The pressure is -12
